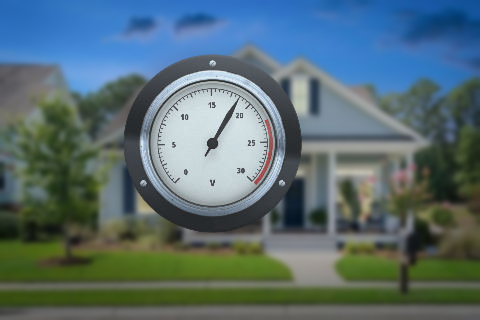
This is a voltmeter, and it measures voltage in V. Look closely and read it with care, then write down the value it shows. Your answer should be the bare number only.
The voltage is 18.5
